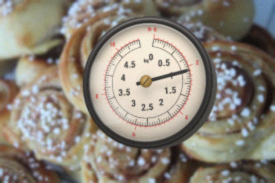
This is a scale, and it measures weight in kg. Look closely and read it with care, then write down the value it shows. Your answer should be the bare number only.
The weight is 1
